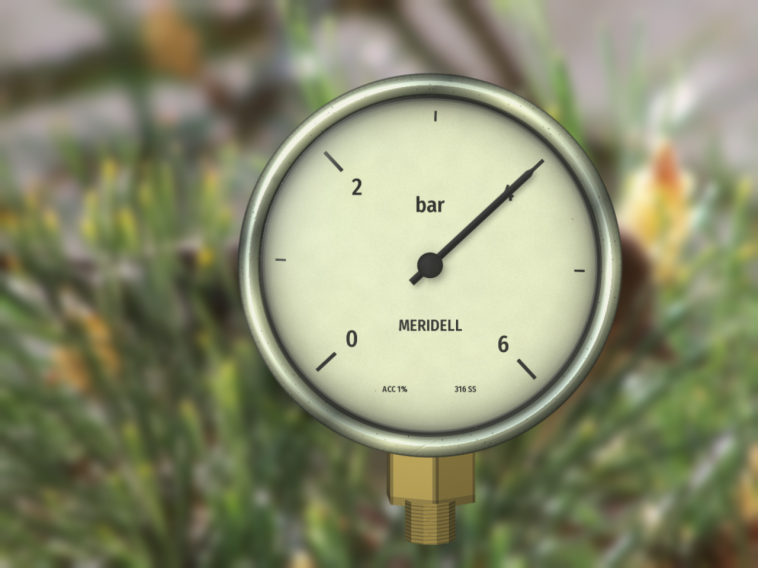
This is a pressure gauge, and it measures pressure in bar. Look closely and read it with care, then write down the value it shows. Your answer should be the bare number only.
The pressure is 4
